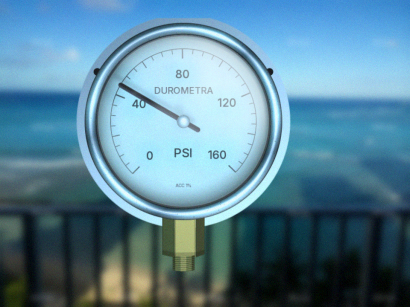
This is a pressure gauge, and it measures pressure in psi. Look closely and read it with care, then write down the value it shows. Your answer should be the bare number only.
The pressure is 45
